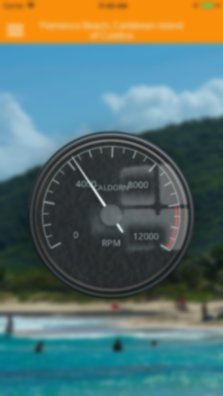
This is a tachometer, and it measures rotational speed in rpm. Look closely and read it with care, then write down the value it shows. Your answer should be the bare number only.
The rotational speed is 4250
